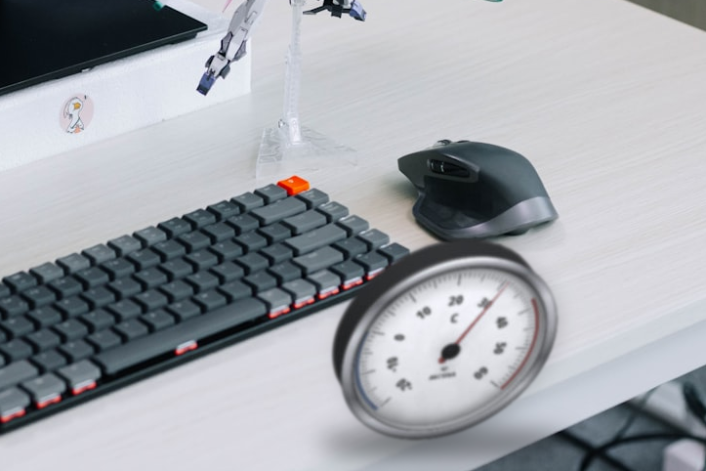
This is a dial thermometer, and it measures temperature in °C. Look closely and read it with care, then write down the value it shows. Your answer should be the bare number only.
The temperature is 30
